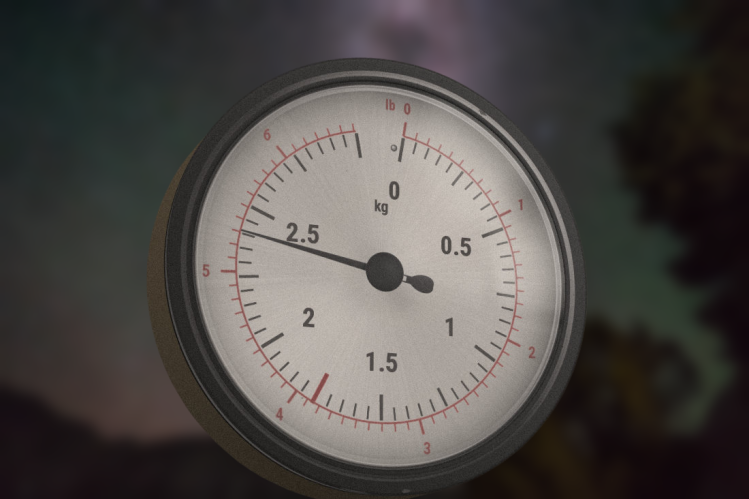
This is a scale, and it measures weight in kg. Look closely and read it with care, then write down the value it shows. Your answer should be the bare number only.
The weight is 2.4
